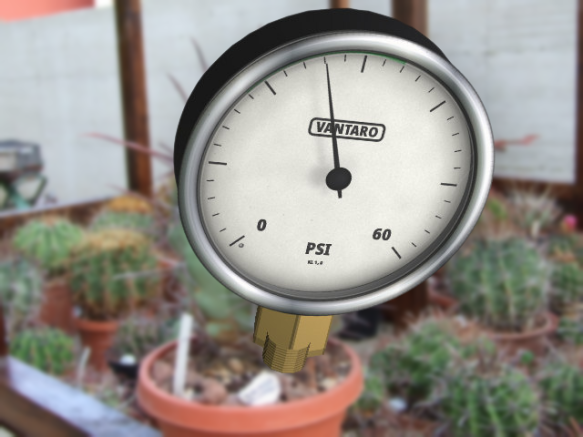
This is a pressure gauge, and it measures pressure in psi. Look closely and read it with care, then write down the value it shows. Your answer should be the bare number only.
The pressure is 26
